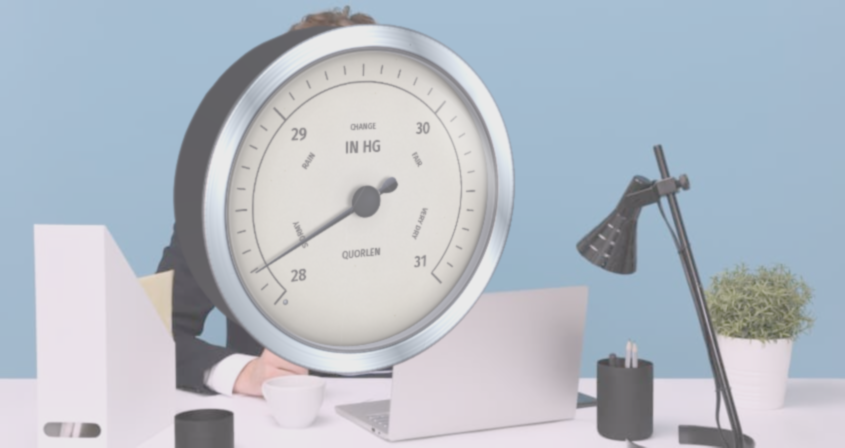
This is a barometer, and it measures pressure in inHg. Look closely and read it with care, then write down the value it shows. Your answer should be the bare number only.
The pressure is 28.2
